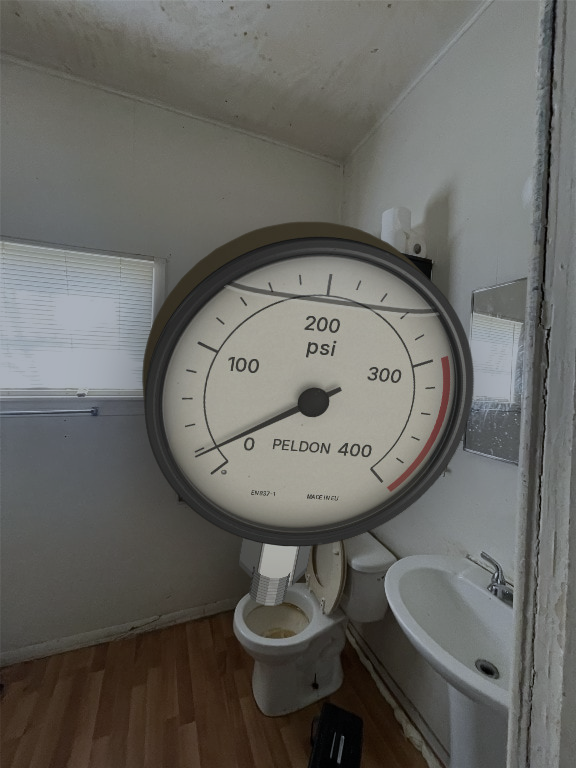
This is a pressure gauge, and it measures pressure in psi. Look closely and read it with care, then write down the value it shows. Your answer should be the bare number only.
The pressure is 20
